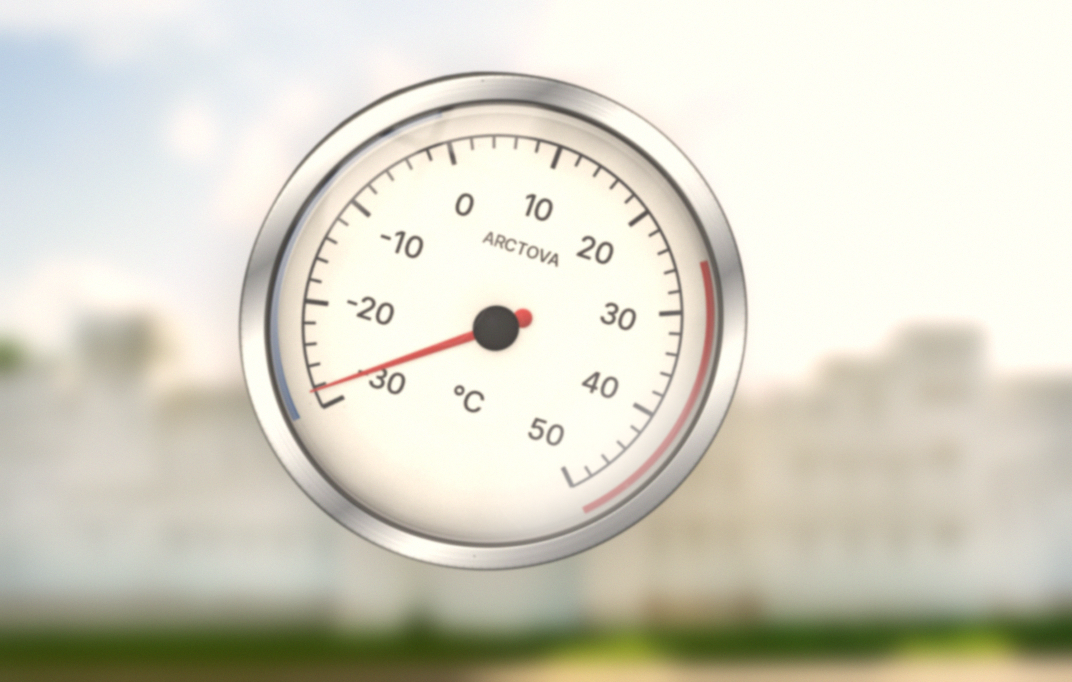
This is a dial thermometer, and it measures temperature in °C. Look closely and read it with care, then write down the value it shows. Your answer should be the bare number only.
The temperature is -28
